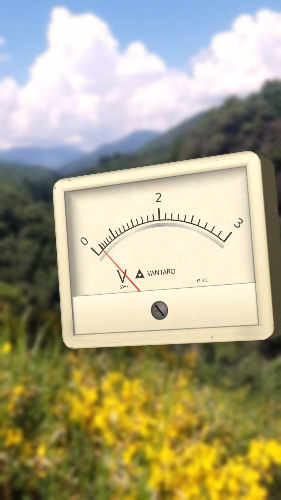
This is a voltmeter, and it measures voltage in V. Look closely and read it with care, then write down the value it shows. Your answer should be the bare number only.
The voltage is 0.5
